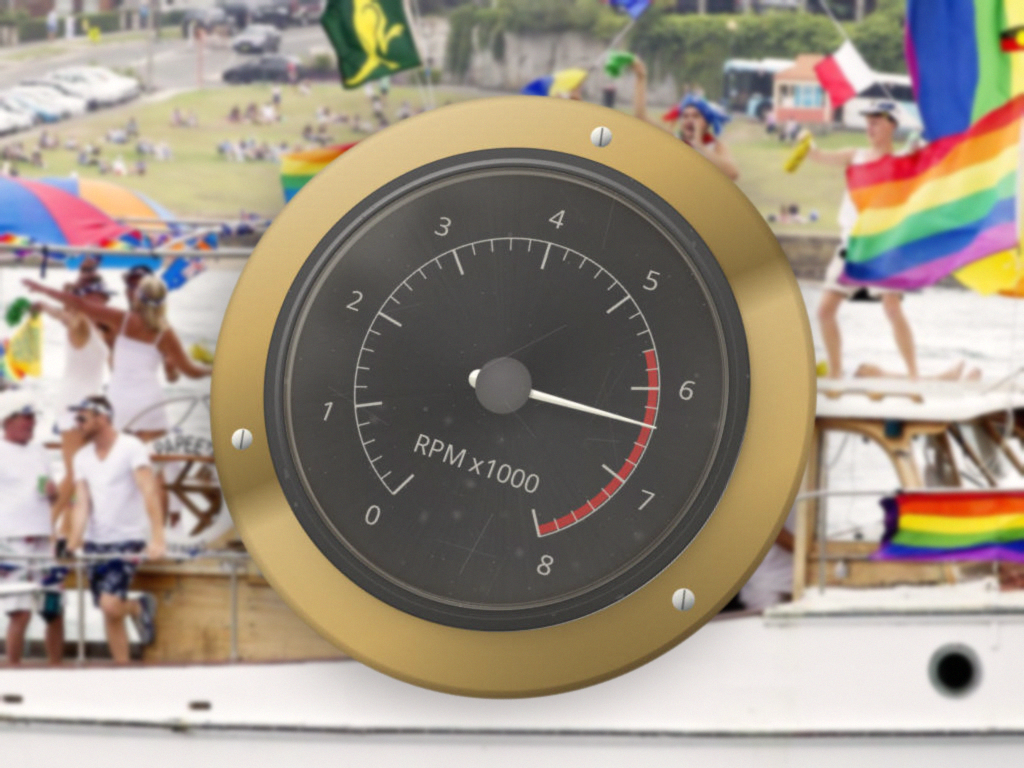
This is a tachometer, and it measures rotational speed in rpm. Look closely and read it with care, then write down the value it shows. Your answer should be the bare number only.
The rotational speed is 6400
